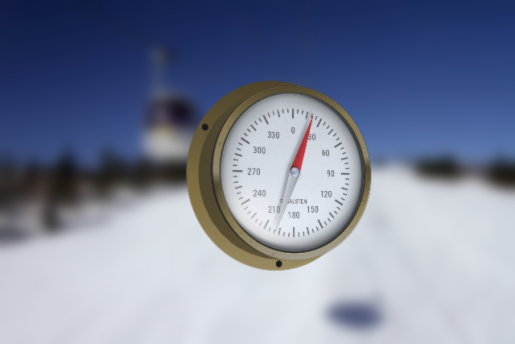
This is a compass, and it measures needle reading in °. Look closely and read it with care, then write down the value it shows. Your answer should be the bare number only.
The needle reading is 20
